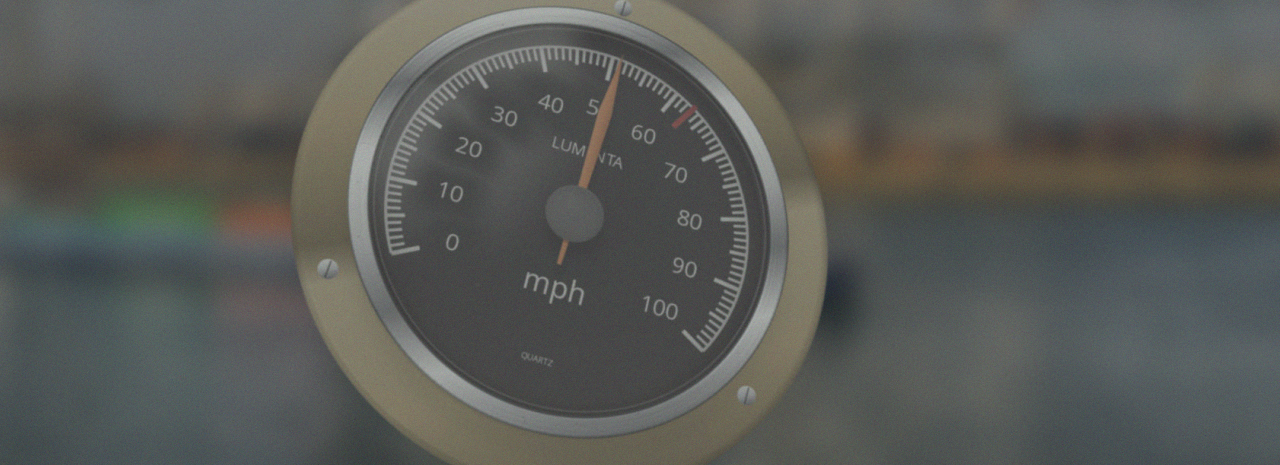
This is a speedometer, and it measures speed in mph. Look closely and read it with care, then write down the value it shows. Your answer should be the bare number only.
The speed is 51
